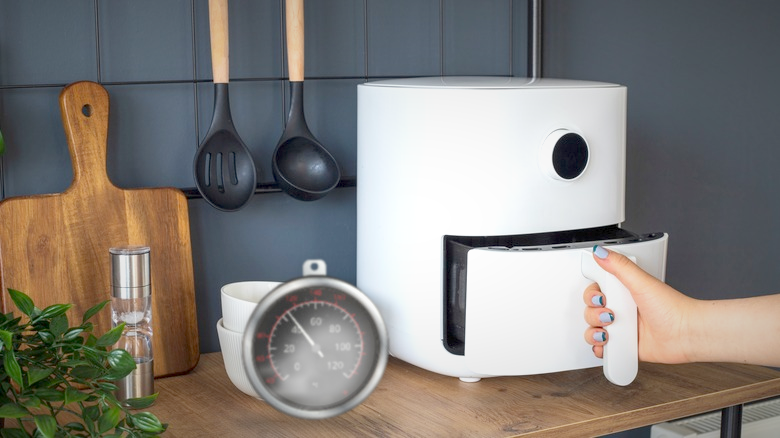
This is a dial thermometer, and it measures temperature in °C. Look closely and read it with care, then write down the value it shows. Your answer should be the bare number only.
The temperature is 44
